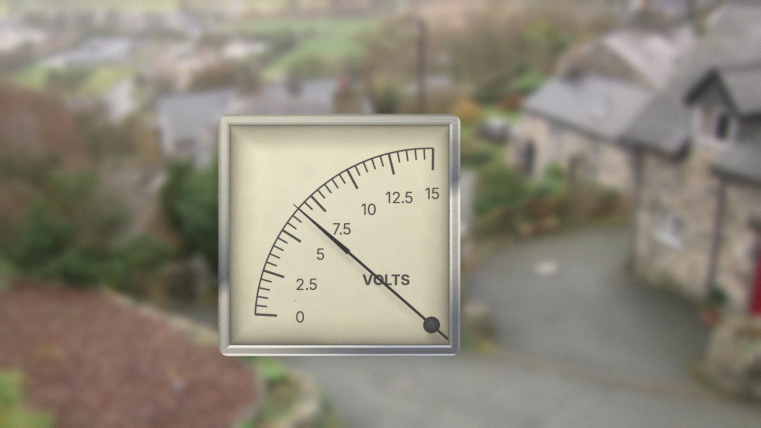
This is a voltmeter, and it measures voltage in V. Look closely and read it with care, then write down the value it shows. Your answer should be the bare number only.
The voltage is 6.5
